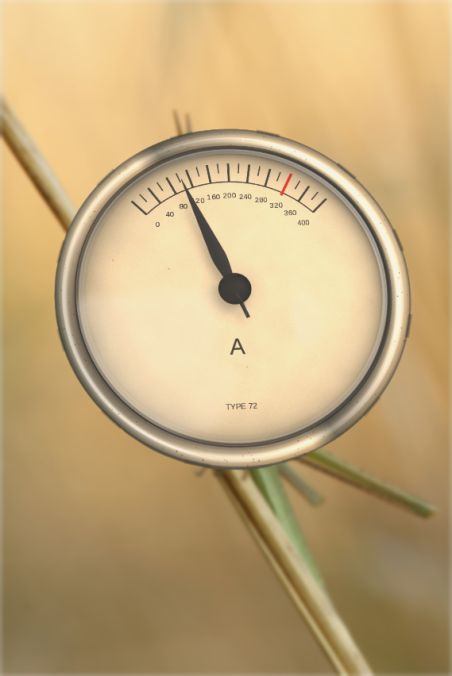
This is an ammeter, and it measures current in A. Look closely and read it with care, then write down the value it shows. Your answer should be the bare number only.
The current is 100
